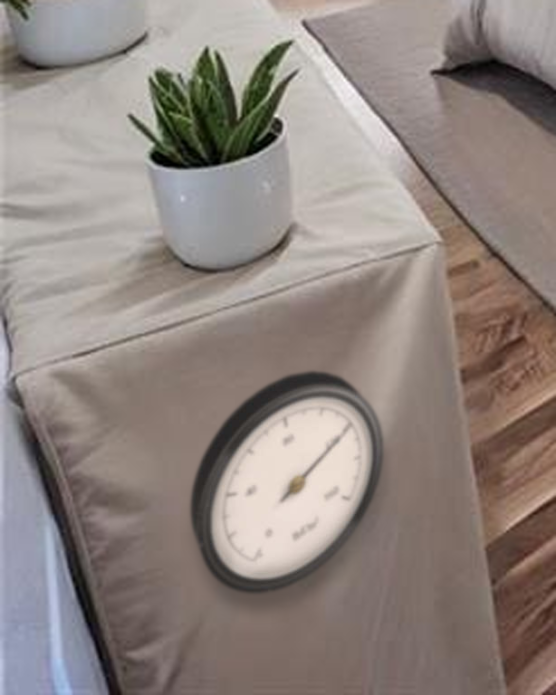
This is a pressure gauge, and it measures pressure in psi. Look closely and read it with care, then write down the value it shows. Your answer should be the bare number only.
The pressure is 120
